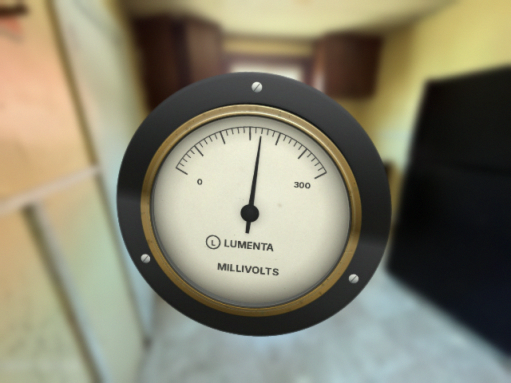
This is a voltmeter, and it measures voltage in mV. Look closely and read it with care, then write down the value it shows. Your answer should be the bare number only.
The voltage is 170
